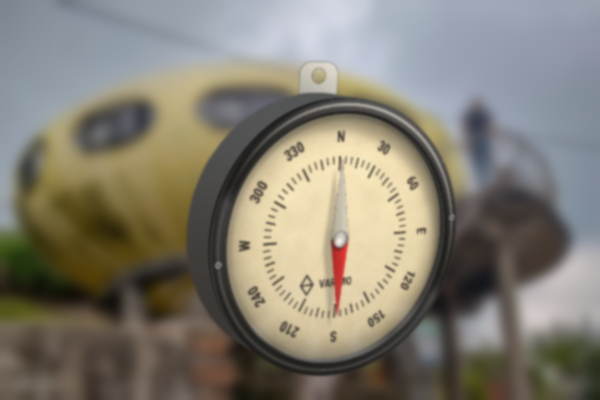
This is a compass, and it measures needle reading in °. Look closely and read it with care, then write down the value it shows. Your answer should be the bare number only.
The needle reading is 180
